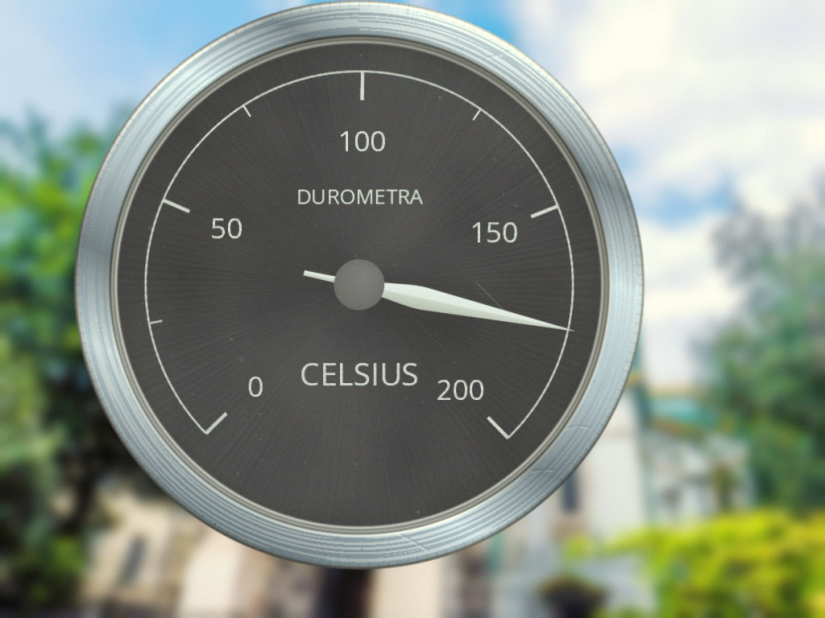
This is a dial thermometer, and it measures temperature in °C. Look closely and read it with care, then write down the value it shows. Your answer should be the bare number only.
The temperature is 175
